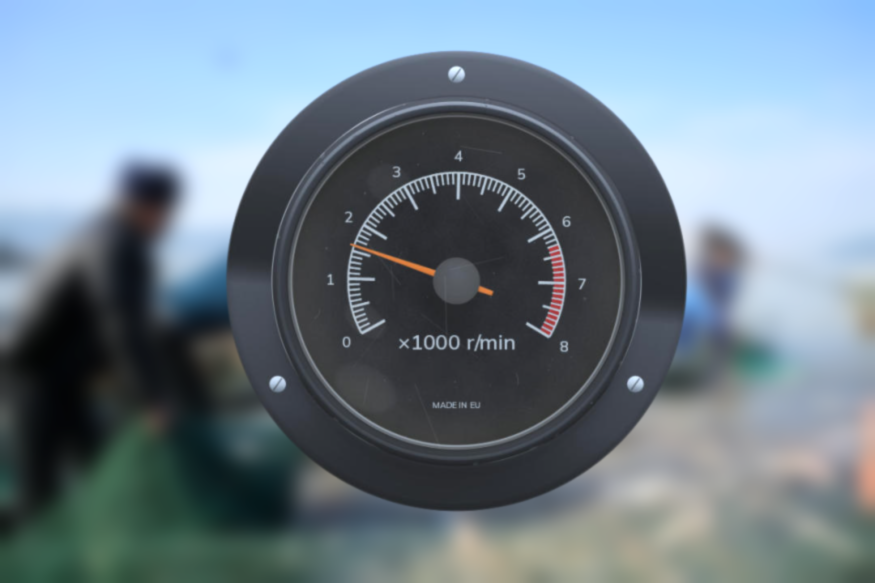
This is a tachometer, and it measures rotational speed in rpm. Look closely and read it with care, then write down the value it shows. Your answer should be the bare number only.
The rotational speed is 1600
